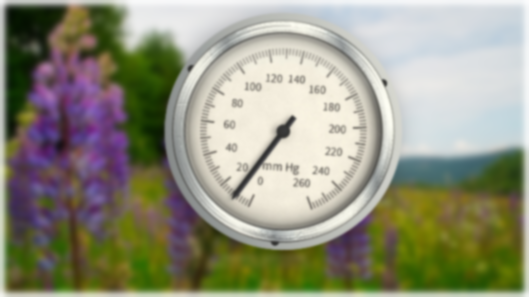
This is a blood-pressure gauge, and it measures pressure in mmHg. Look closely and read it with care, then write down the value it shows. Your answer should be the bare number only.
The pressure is 10
